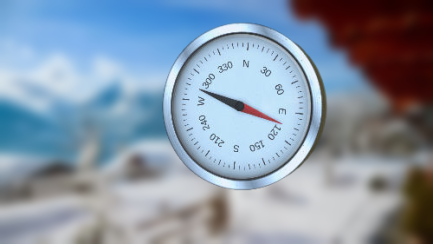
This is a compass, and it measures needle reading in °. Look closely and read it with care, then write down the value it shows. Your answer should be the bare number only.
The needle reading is 105
